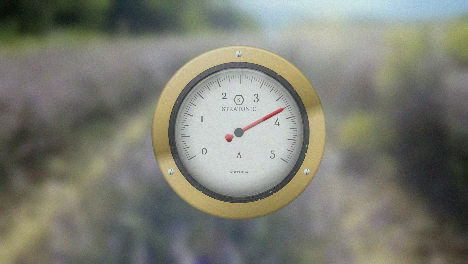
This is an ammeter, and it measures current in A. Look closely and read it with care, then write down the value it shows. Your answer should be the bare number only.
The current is 3.75
